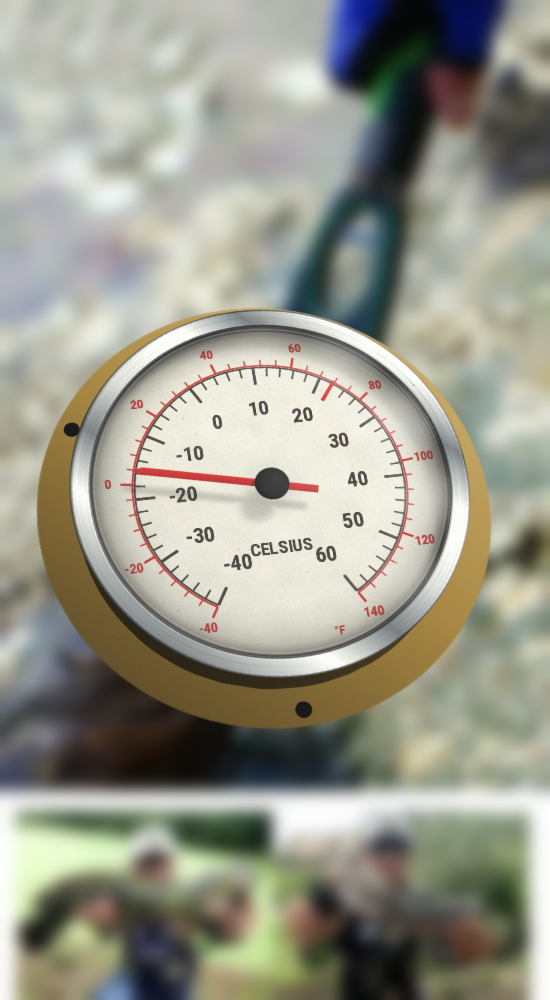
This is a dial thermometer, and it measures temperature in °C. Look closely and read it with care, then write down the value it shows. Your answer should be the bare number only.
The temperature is -16
